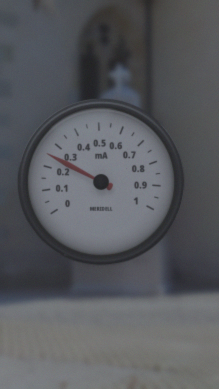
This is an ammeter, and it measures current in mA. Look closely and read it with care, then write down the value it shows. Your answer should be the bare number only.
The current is 0.25
